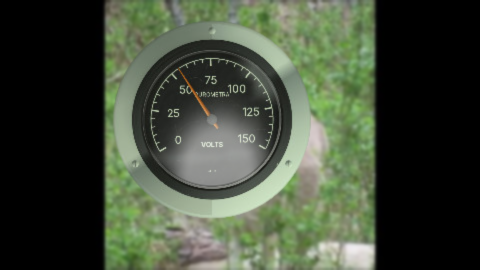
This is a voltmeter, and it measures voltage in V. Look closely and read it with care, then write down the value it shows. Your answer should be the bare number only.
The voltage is 55
